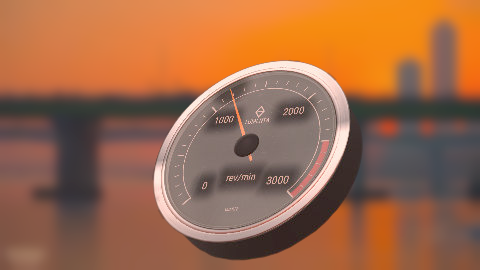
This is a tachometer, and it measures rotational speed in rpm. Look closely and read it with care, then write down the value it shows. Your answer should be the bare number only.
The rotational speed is 1200
